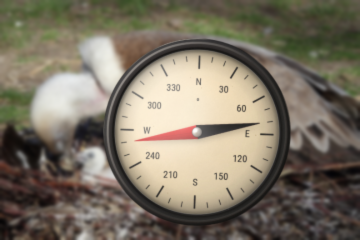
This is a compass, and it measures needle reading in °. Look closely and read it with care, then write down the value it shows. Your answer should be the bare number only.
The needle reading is 260
